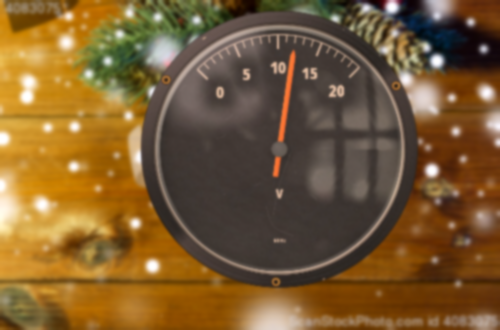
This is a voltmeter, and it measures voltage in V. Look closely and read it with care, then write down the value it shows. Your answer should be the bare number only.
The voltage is 12
